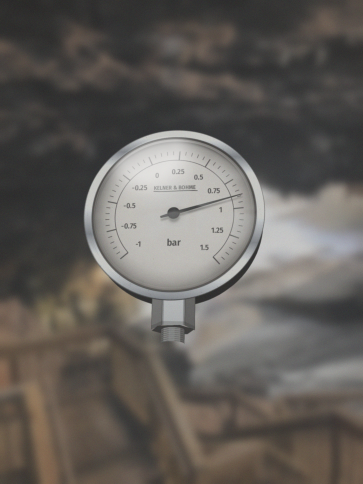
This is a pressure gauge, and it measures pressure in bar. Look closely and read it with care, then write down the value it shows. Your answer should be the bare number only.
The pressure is 0.9
